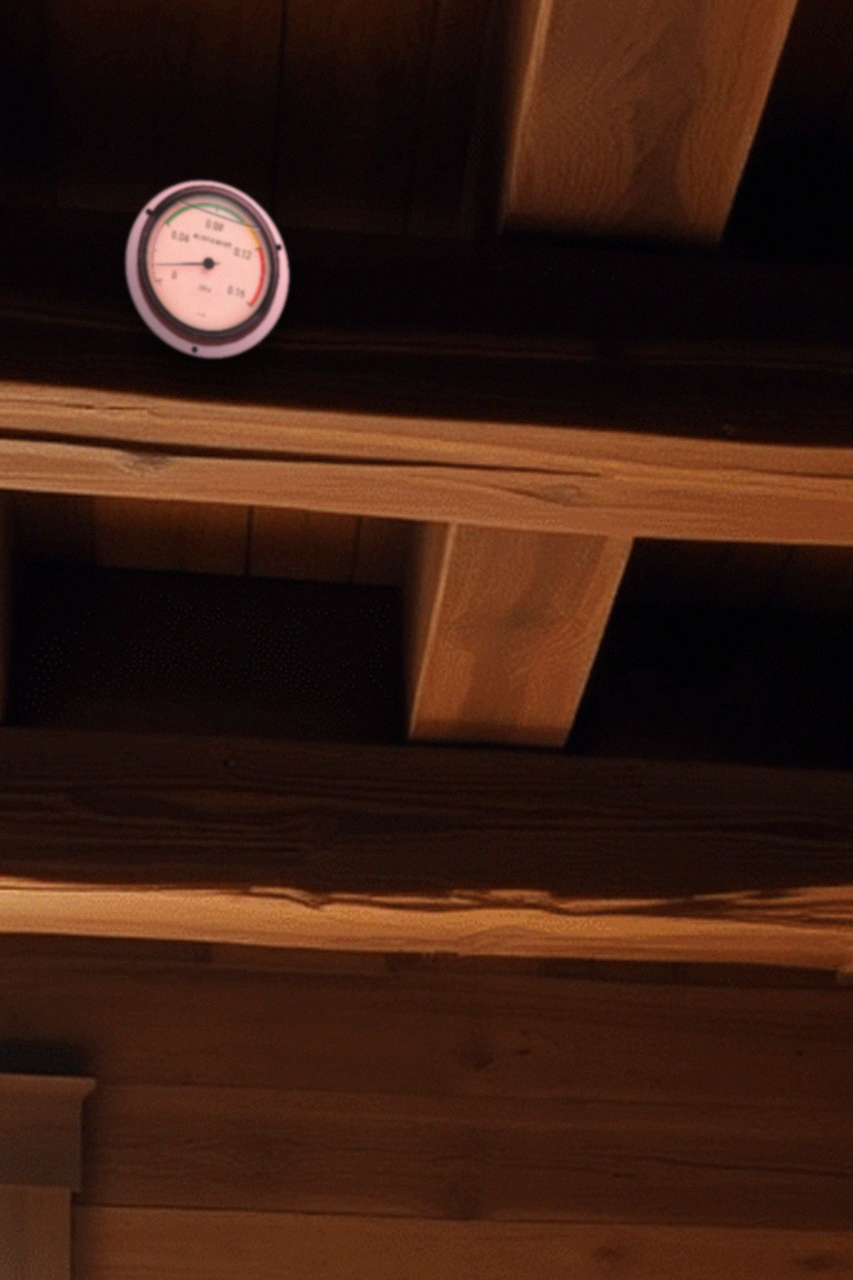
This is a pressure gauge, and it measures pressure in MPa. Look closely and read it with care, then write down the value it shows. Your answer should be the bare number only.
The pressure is 0.01
